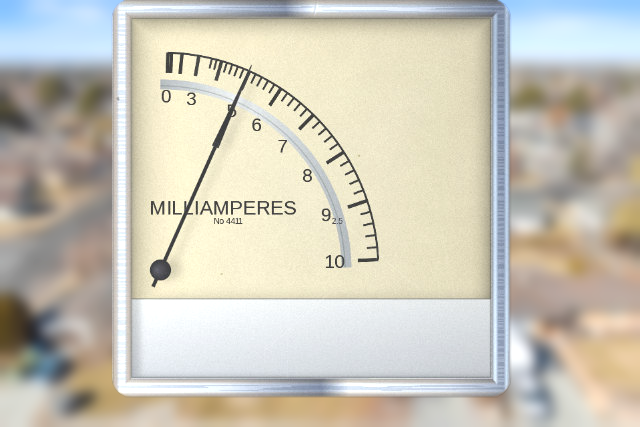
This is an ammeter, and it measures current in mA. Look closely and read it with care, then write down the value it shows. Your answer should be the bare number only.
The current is 5
